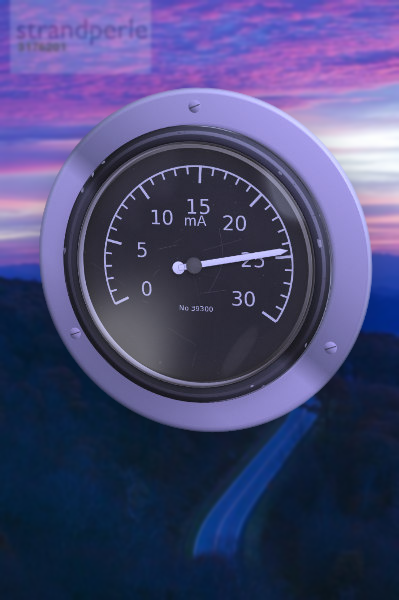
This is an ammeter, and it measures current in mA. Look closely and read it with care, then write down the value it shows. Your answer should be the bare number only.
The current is 24.5
